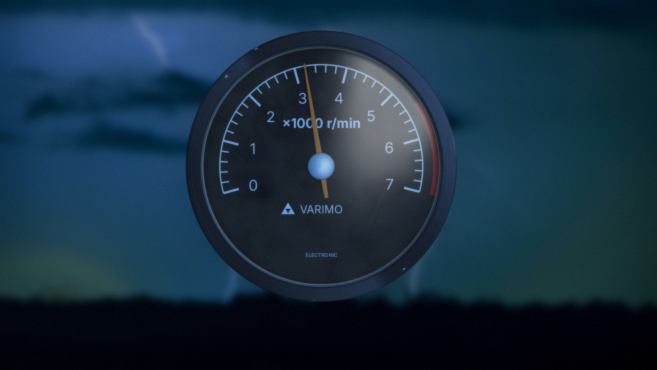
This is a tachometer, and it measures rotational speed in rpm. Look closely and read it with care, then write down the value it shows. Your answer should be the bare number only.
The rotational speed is 3200
